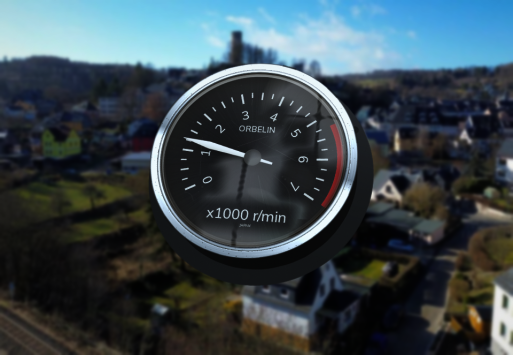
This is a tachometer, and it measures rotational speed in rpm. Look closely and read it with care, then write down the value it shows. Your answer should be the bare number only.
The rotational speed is 1250
